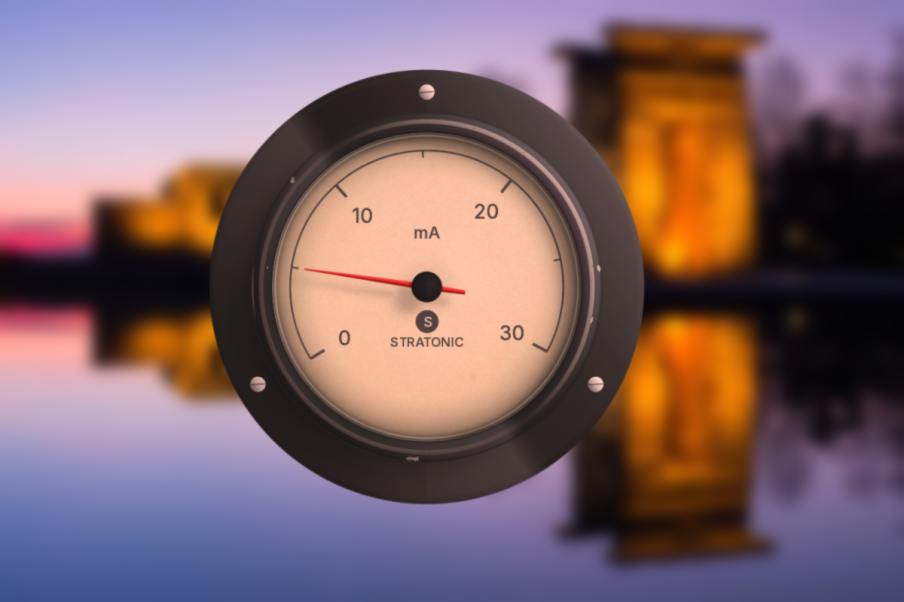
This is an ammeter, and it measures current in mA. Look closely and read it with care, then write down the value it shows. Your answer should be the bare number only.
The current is 5
